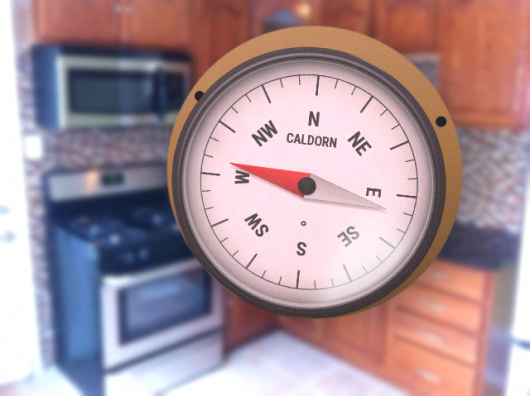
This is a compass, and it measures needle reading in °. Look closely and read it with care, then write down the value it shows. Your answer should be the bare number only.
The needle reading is 280
